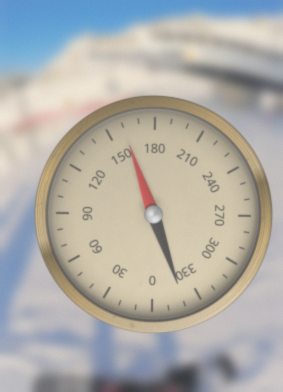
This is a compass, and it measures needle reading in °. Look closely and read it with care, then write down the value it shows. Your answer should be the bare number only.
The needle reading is 160
